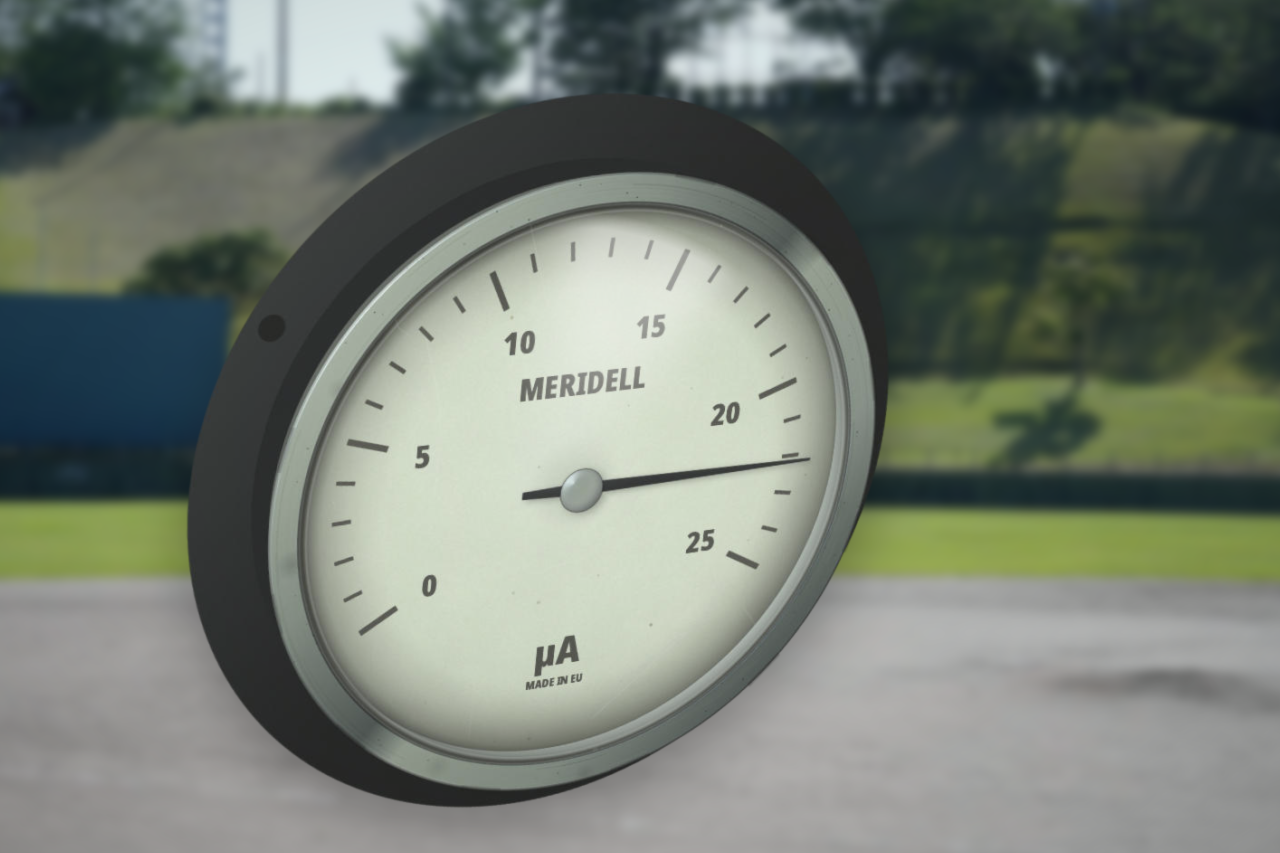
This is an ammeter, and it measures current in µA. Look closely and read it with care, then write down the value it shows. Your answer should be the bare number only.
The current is 22
